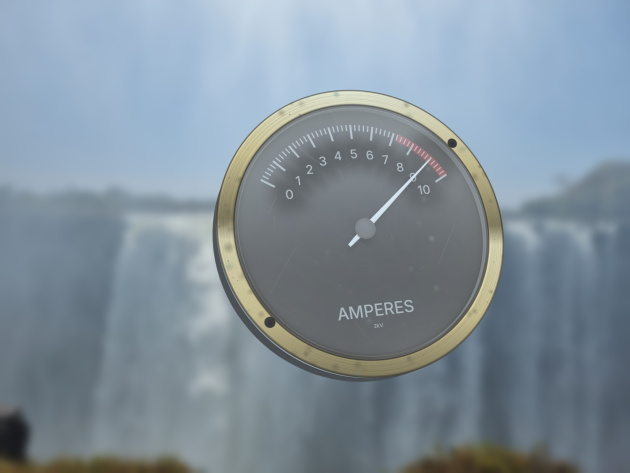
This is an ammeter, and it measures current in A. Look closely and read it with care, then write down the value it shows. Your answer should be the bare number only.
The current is 9
